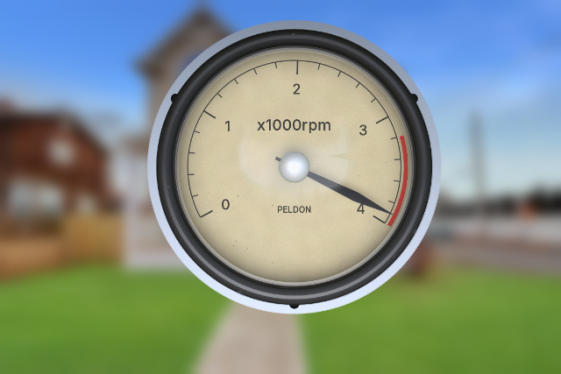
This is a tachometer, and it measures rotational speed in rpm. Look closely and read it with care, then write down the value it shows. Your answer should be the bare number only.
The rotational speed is 3900
